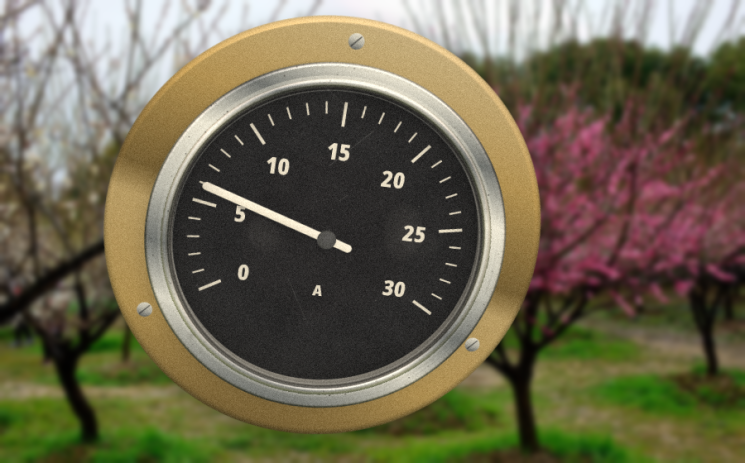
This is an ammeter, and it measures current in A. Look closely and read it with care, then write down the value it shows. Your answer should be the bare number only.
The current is 6
